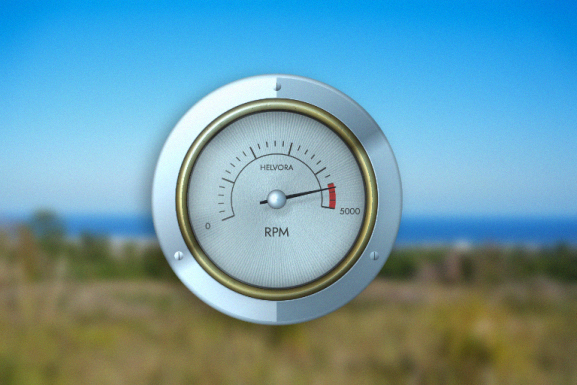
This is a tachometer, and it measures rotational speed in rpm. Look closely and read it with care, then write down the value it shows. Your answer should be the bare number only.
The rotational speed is 4500
